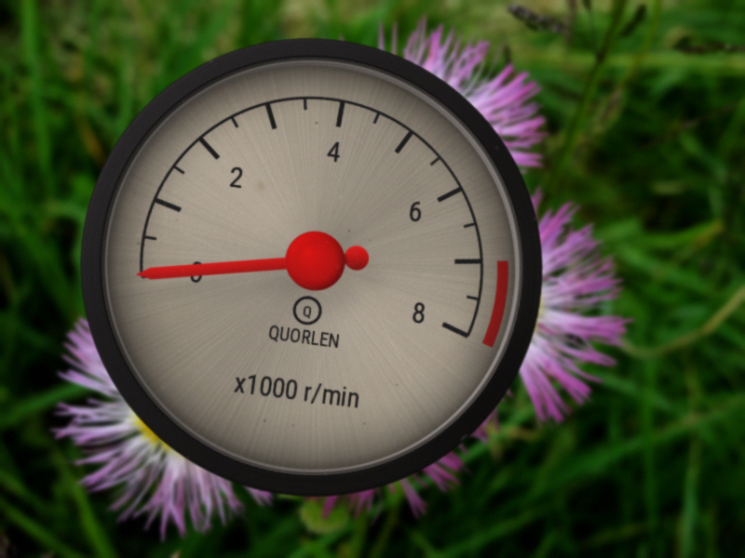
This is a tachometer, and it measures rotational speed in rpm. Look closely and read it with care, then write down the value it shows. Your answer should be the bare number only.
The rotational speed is 0
